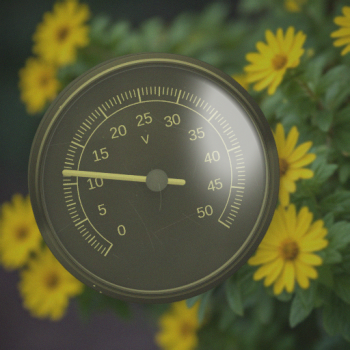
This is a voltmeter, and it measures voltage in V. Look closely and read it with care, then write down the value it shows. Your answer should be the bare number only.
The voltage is 11.5
